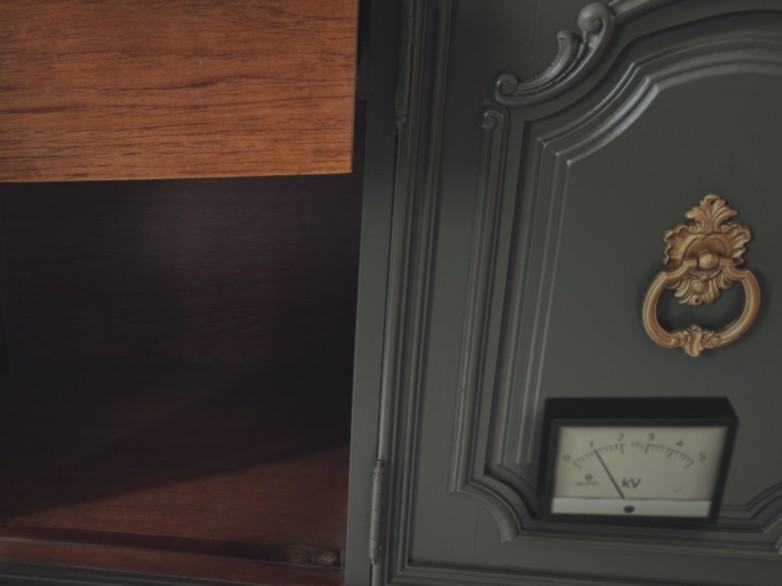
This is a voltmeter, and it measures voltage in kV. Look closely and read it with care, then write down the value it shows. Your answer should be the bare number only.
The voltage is 1
